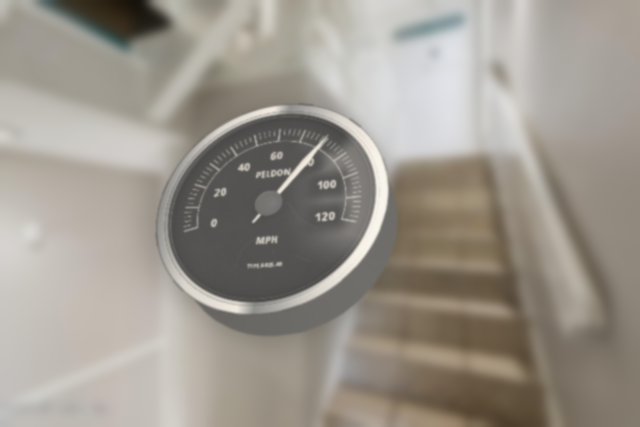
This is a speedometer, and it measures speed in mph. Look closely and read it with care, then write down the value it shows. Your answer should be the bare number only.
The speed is 80
